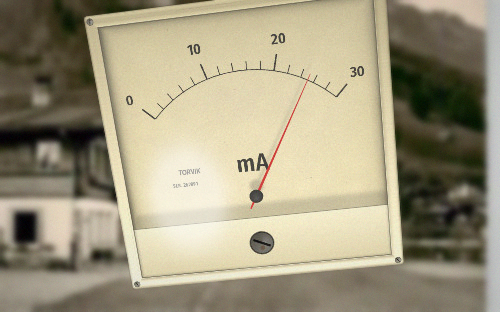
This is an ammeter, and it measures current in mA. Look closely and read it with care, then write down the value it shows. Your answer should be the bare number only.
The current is 25
